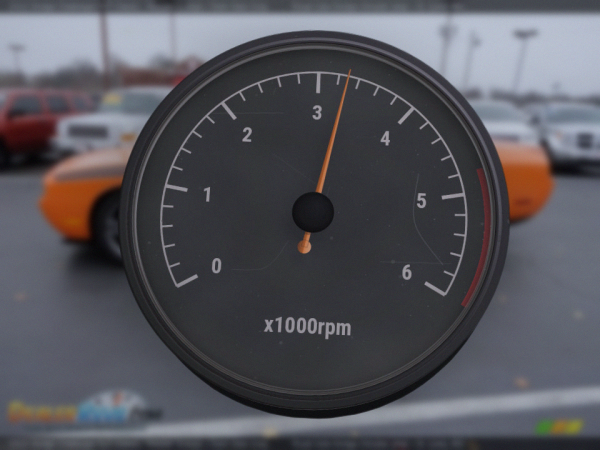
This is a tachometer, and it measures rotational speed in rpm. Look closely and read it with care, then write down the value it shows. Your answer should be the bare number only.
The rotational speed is 3300
